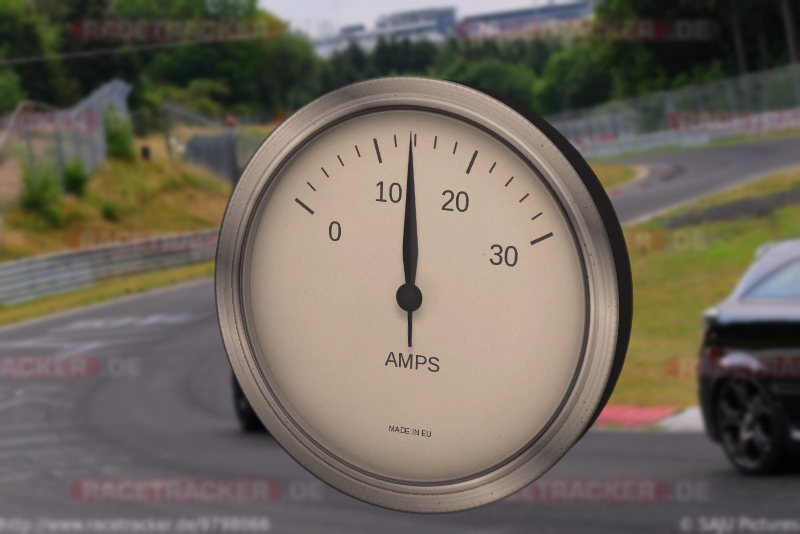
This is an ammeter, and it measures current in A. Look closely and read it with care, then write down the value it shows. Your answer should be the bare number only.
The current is 14
